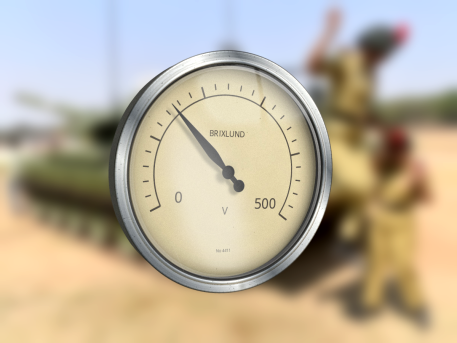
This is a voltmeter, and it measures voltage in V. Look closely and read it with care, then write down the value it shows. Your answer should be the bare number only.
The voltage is 150
